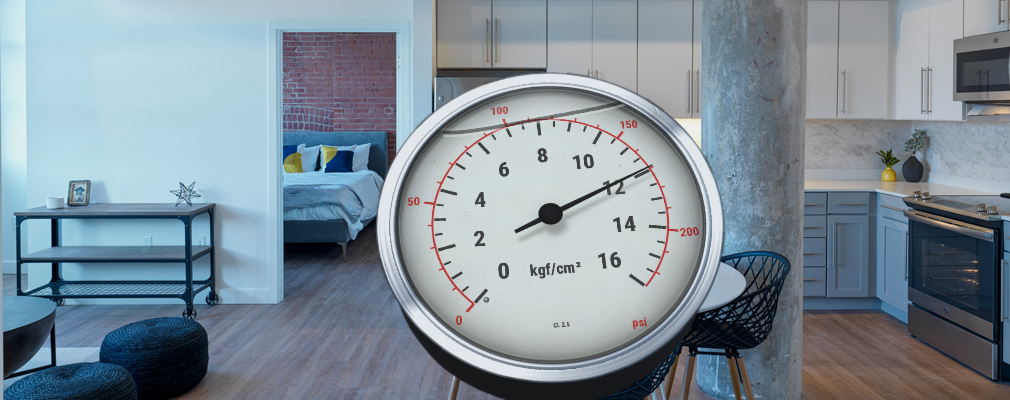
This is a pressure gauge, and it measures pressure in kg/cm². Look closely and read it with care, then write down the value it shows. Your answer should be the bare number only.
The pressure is 12
